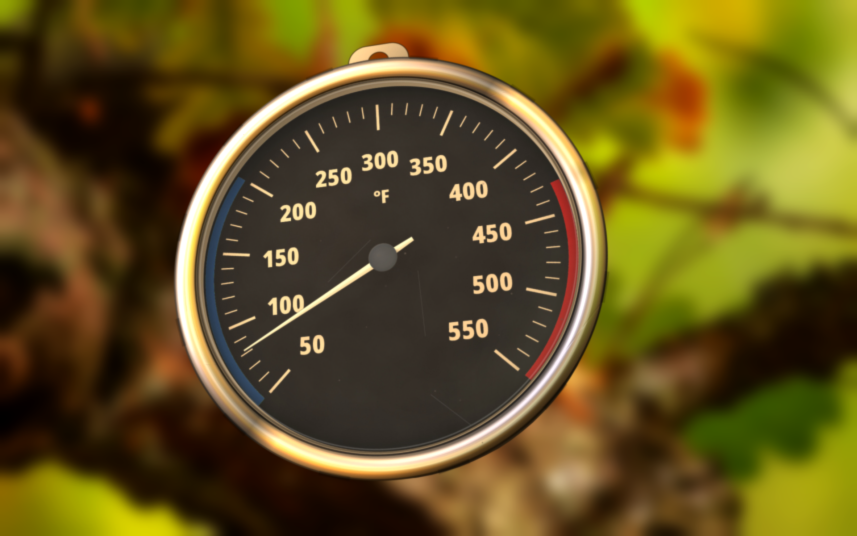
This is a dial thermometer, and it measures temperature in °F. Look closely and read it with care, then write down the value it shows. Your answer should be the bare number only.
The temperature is 80
